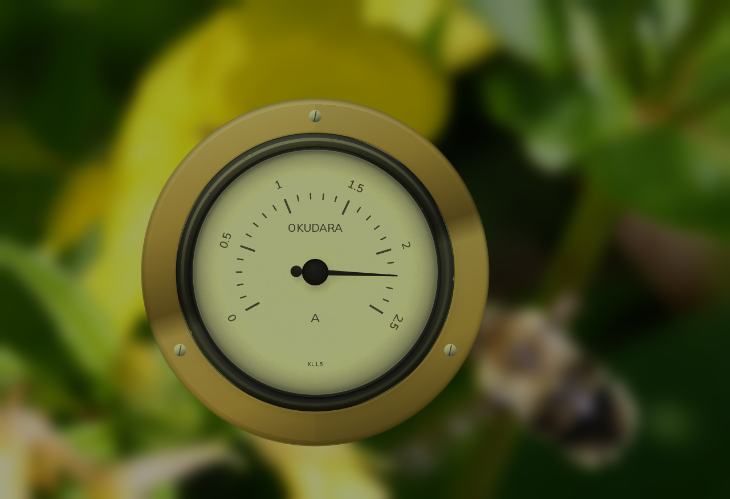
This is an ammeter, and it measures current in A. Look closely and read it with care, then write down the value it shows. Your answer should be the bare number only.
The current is 2.2
